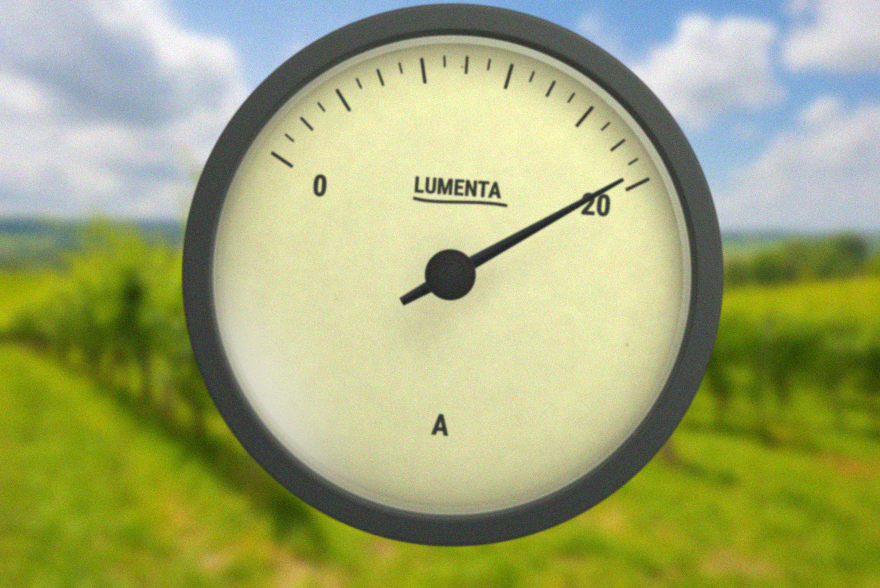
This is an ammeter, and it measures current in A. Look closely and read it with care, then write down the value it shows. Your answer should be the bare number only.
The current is 19.5
